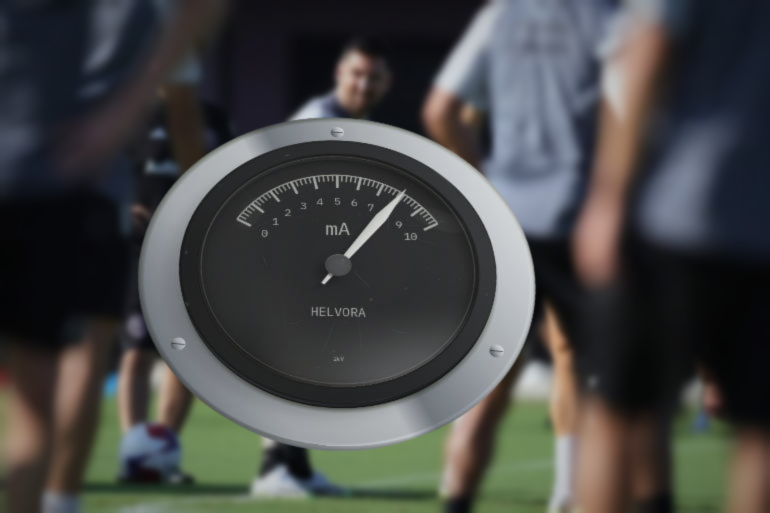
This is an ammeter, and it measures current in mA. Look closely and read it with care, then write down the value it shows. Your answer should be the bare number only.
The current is 8
